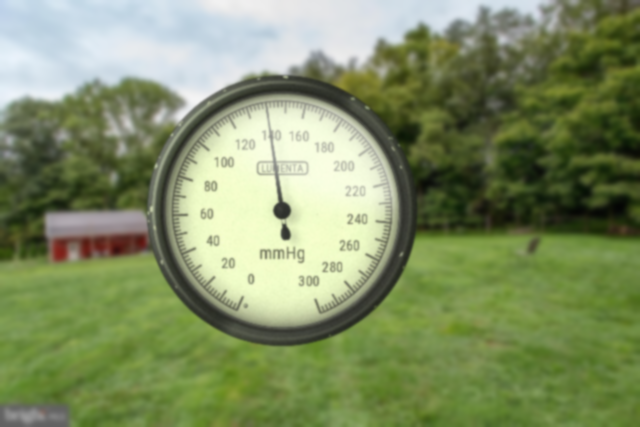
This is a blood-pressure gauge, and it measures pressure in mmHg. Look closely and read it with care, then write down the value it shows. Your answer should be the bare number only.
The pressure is 140
